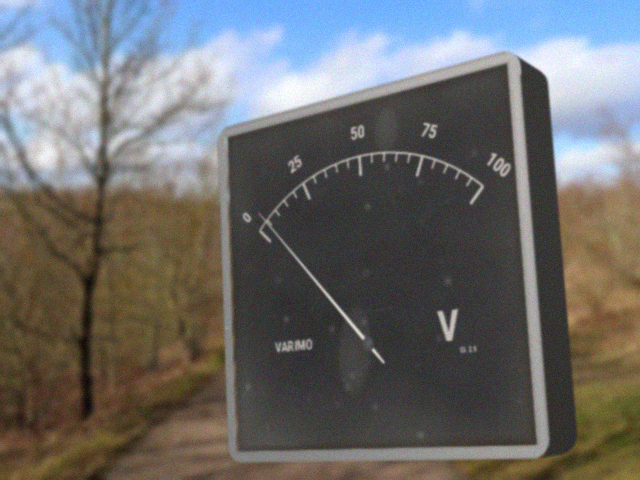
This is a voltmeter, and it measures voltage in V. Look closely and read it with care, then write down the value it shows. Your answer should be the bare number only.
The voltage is 5
